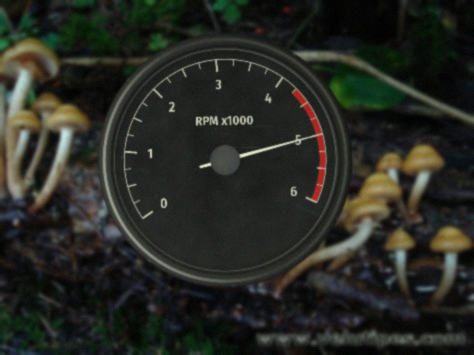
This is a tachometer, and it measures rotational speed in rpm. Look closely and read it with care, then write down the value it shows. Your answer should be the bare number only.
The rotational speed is 5000
